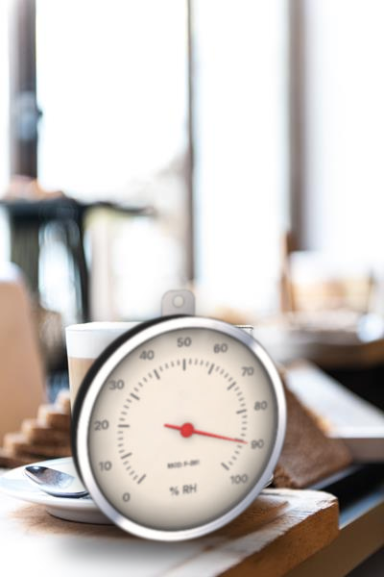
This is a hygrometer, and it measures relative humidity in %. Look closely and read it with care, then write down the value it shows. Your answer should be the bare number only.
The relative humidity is 90
